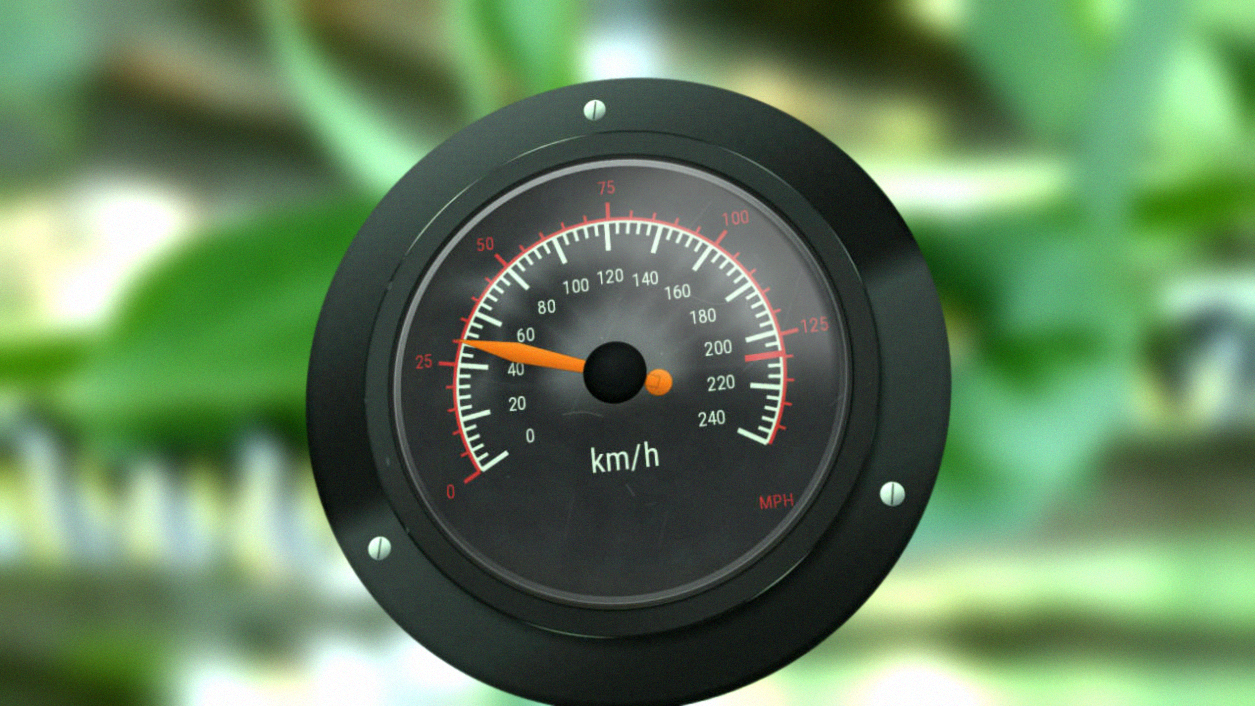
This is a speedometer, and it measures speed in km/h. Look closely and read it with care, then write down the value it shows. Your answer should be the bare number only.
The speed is 48
